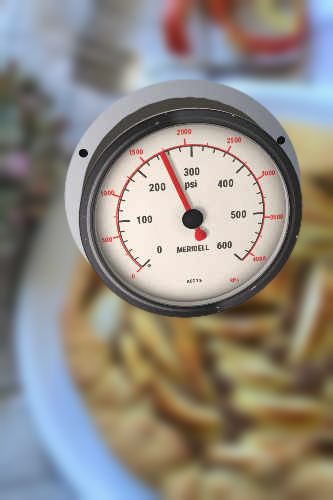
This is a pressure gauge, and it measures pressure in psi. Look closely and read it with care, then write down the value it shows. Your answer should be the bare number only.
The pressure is 250
